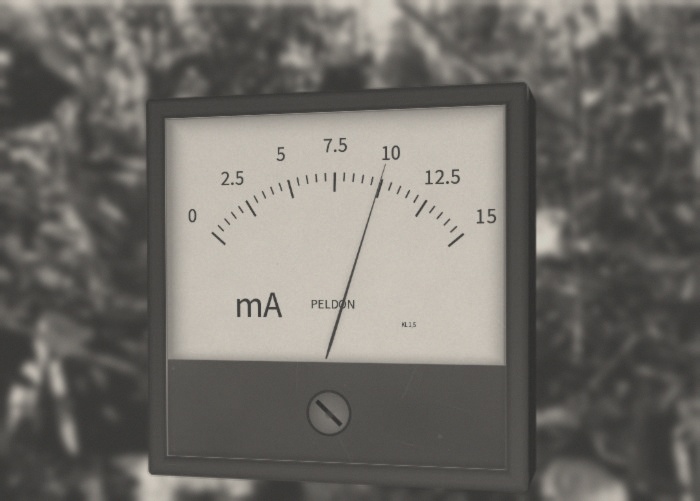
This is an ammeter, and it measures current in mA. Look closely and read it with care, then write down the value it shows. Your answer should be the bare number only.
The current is 10
